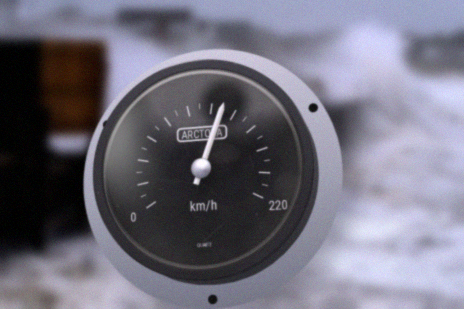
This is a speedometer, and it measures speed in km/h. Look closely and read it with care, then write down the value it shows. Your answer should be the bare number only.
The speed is 130
